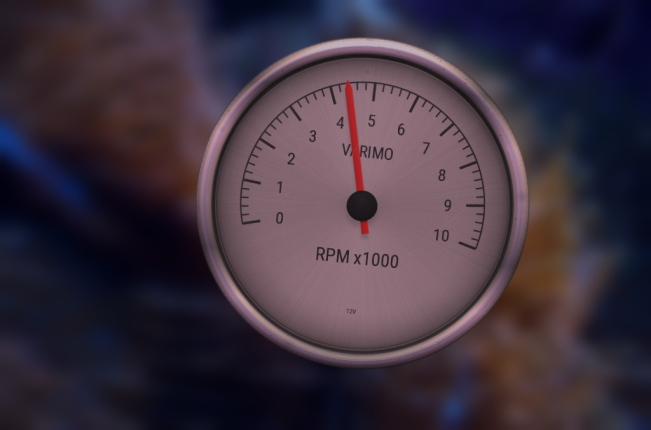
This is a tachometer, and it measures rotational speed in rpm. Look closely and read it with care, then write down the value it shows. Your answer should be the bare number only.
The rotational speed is 4400
